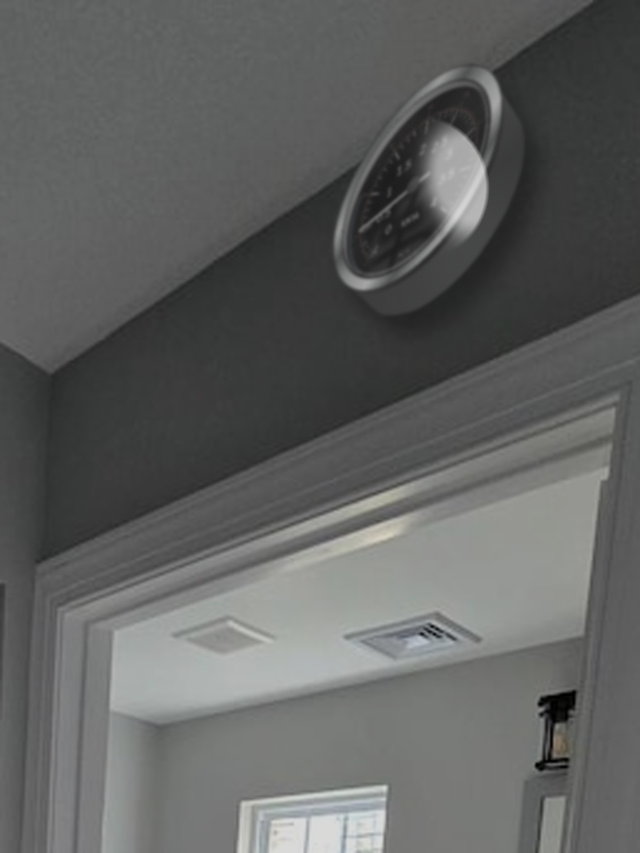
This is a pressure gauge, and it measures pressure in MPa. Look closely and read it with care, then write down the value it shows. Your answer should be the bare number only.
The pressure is 0.5
